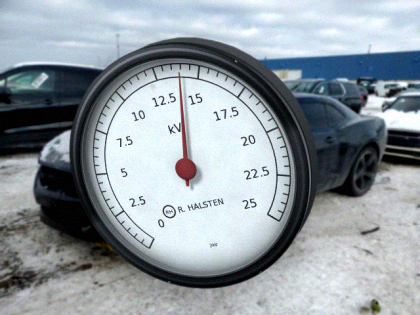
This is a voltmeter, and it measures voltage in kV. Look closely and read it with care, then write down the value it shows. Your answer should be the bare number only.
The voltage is 14
